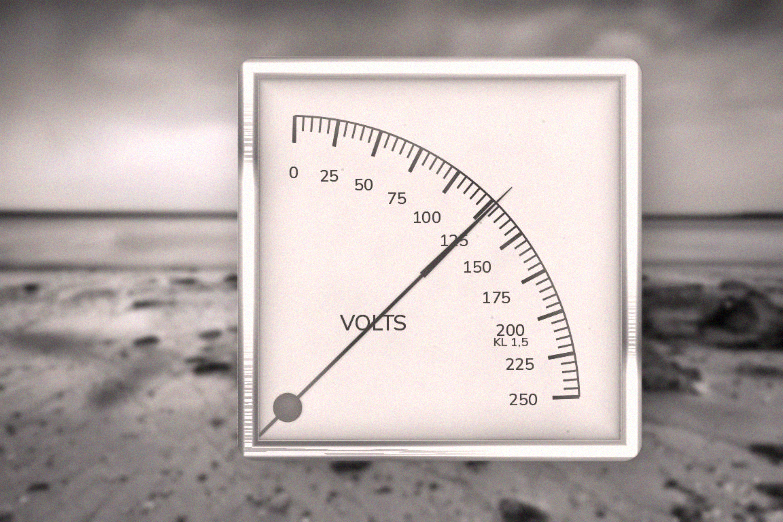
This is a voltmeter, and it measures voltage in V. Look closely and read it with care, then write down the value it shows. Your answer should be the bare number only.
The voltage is 127.5
